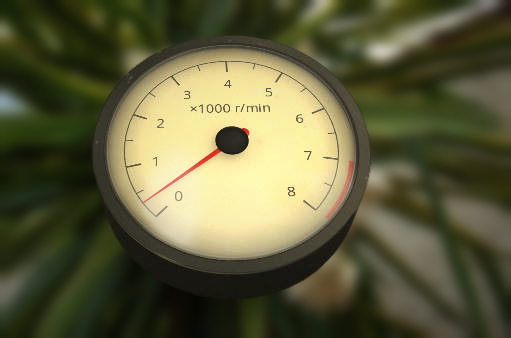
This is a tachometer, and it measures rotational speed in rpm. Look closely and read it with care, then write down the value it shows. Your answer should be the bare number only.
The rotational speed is 250
